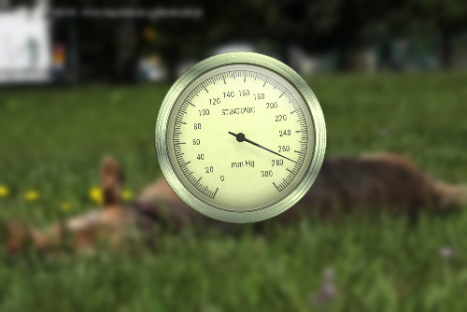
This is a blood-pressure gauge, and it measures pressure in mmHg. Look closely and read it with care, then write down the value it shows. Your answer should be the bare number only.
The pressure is 270
